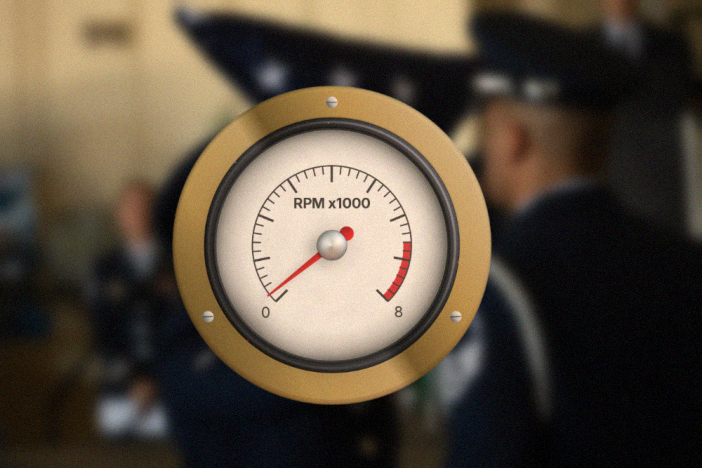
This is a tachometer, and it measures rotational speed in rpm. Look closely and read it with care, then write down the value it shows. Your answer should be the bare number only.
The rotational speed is 200
